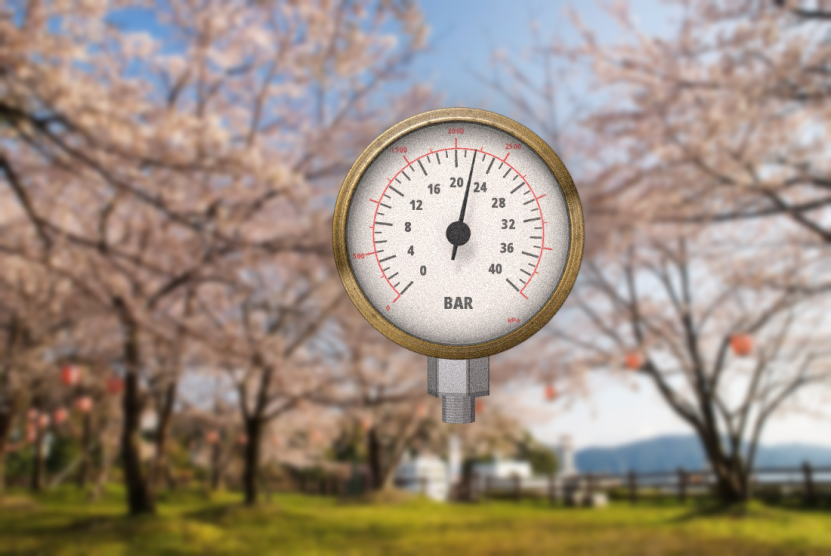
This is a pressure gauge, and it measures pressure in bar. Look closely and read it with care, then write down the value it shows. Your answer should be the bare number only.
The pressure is 22
